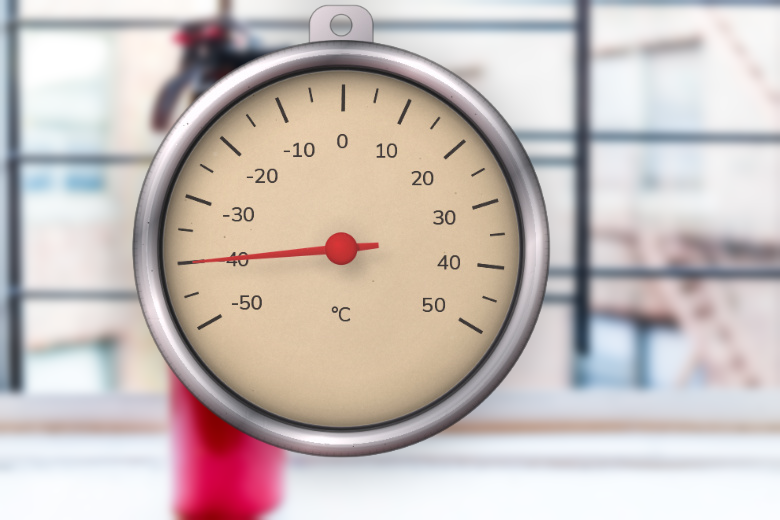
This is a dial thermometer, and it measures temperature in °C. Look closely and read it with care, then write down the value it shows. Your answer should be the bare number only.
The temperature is -40
